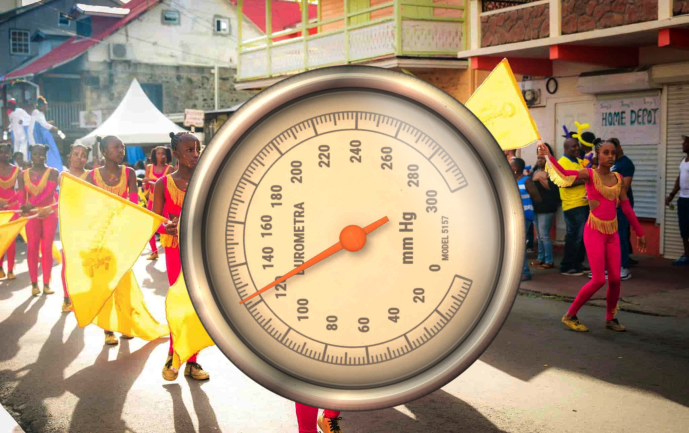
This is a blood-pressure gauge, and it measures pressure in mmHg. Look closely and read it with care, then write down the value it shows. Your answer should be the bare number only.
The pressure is 124
